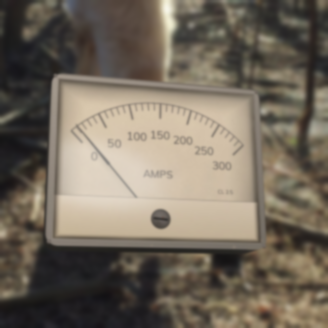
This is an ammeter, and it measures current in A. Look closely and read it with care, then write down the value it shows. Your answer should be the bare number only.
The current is 10
